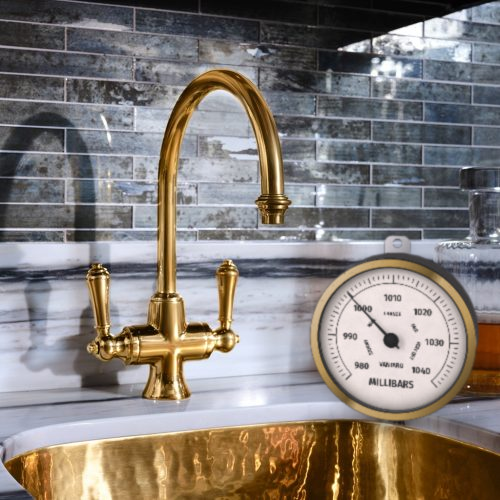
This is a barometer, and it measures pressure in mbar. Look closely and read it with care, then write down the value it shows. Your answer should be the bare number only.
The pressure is 1000
